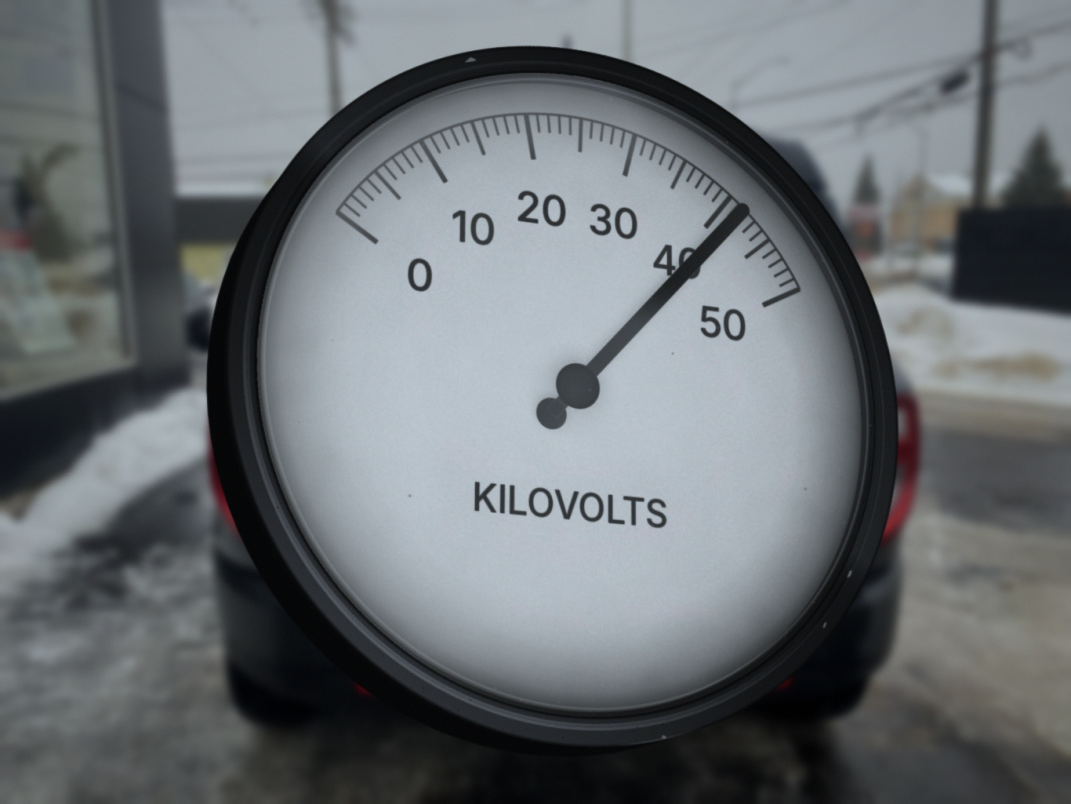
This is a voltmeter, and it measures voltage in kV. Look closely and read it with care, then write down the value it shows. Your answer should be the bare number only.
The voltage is 41.5
